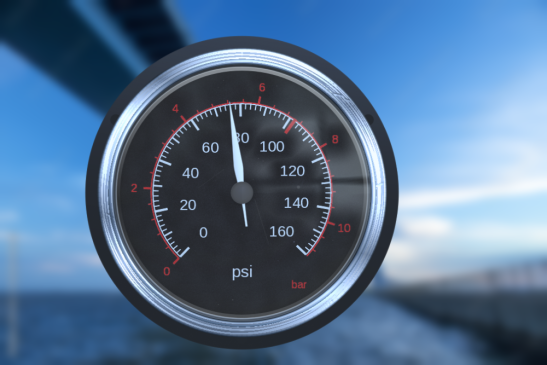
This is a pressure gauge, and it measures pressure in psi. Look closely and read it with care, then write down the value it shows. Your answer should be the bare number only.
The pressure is 76
